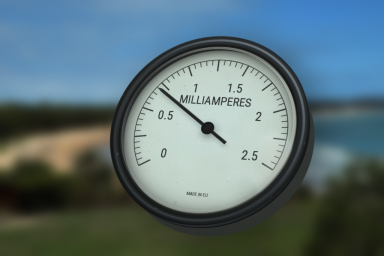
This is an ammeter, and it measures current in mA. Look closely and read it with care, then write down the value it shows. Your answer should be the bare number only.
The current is 0.7
